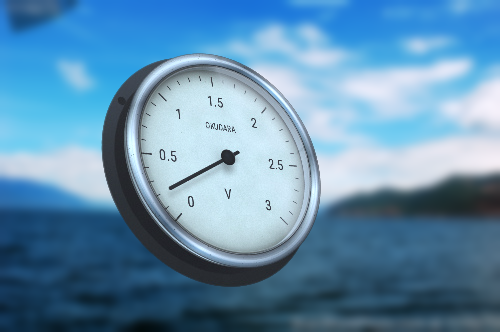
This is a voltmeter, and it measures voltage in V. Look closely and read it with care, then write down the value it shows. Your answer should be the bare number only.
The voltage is 0.2
